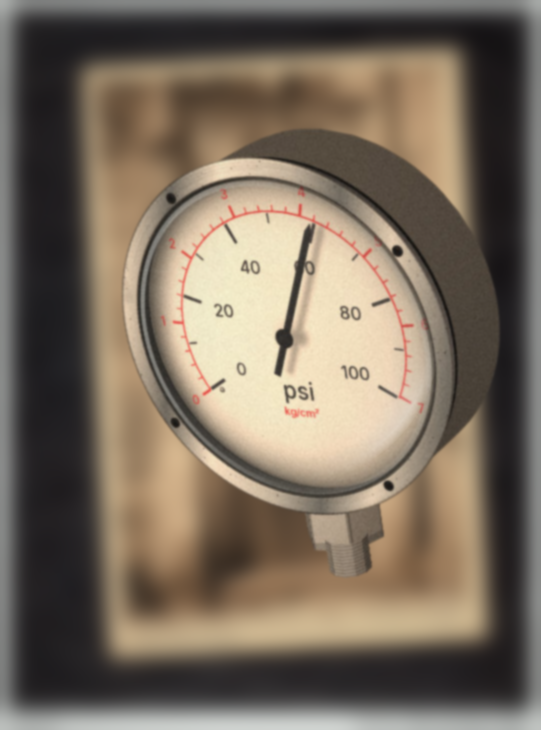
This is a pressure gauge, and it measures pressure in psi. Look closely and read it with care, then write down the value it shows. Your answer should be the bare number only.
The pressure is 60
